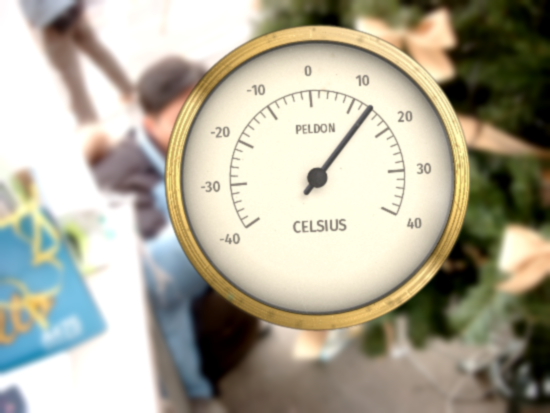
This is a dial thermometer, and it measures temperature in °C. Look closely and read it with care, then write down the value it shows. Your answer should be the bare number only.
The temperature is 14
